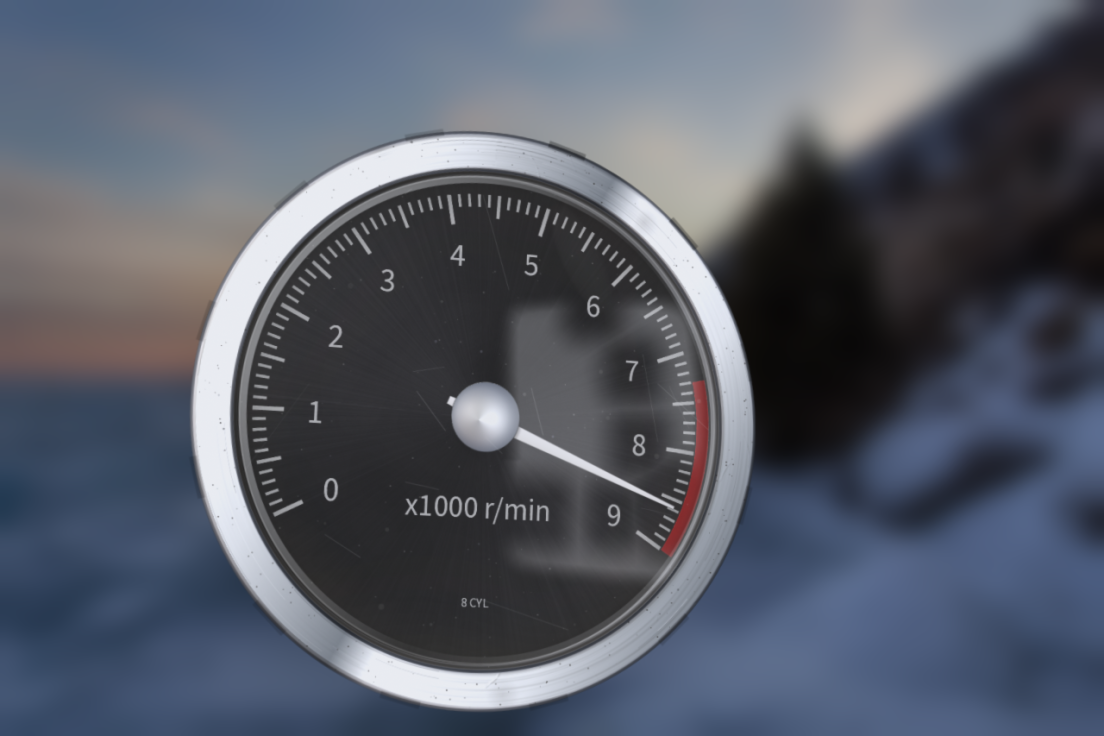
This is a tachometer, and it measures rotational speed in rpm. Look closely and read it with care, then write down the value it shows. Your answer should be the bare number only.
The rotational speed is 8600
